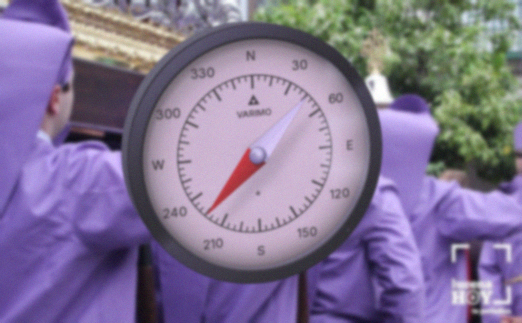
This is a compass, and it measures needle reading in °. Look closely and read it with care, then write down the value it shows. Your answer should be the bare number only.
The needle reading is 225
